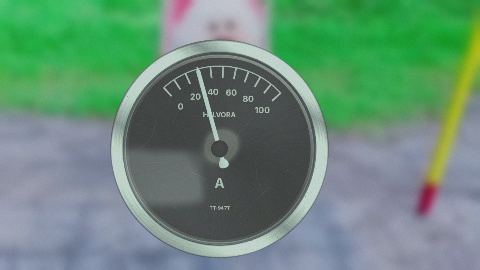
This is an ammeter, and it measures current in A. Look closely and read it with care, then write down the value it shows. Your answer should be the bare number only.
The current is 30
